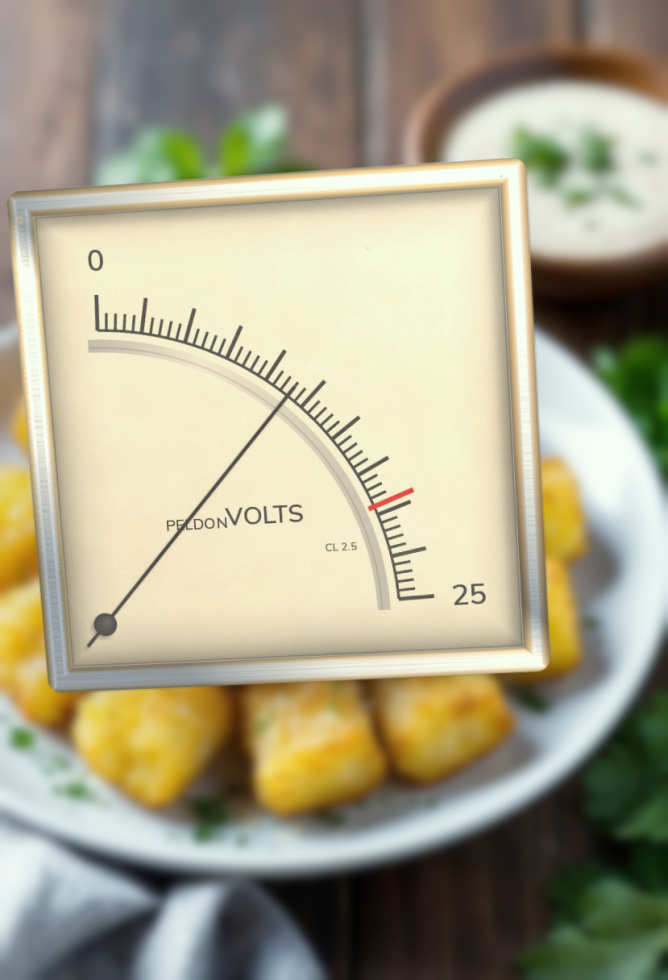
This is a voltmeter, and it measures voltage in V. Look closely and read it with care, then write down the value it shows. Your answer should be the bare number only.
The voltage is 11.5
